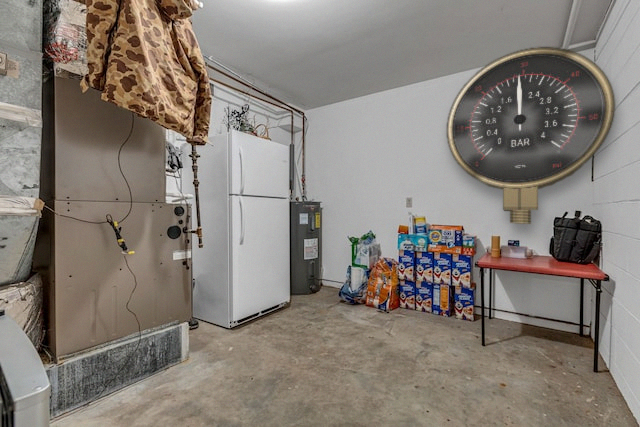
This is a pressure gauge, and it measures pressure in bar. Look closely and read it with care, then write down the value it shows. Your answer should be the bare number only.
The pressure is 2
